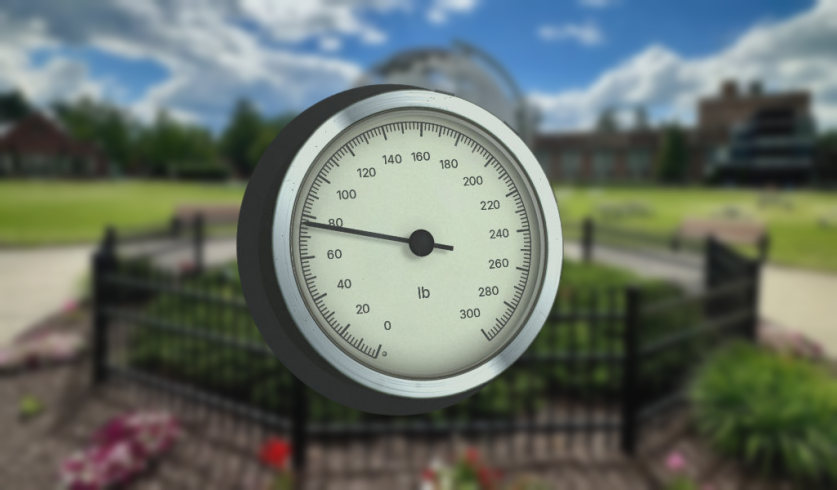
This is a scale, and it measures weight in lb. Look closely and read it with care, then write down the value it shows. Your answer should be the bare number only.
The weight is 76
